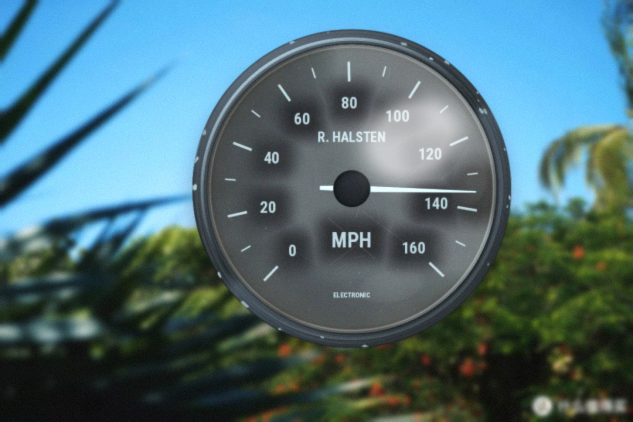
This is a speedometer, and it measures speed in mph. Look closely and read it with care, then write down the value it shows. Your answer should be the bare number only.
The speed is 135
